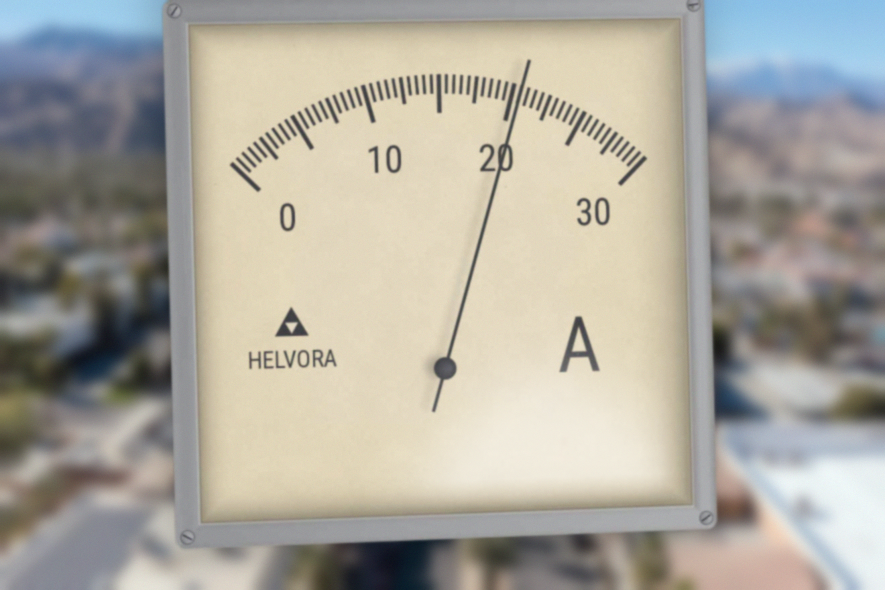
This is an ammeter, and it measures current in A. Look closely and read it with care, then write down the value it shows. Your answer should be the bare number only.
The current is 20.5
